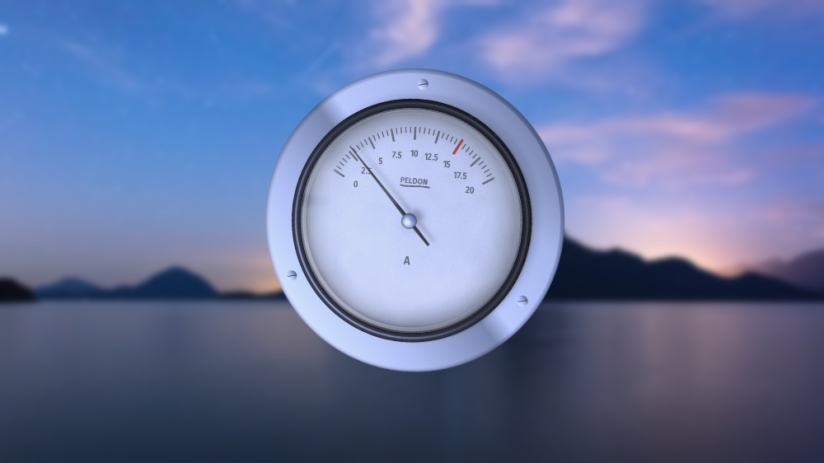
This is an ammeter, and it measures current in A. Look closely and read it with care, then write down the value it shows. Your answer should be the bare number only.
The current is 3
